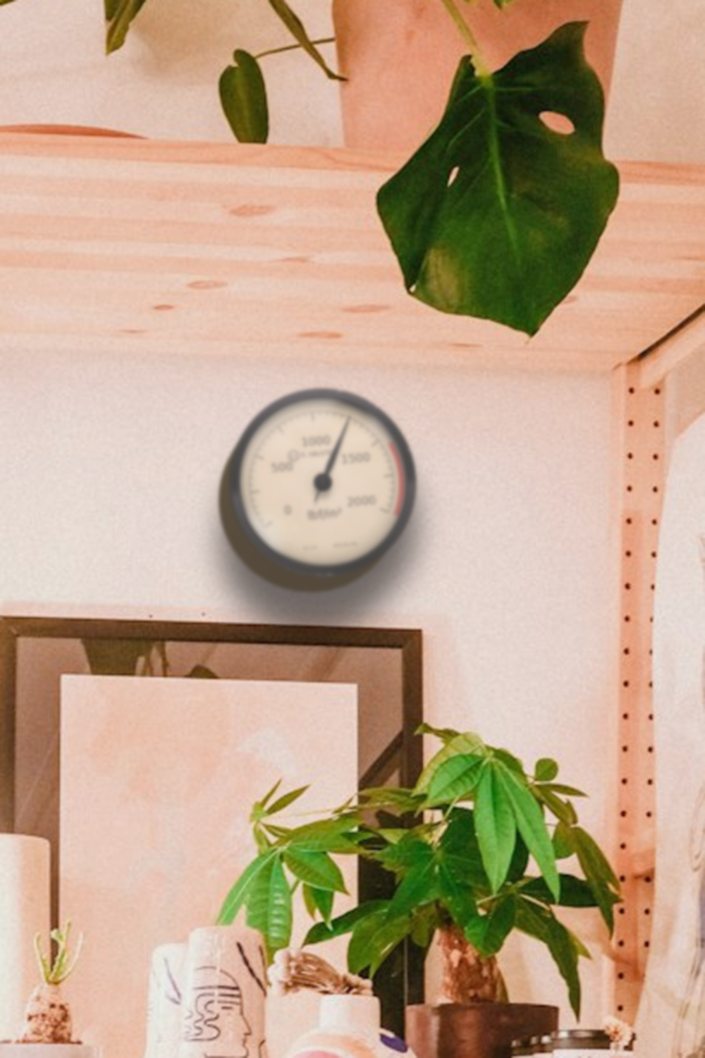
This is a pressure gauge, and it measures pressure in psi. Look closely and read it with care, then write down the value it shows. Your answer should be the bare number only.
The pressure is 1250
